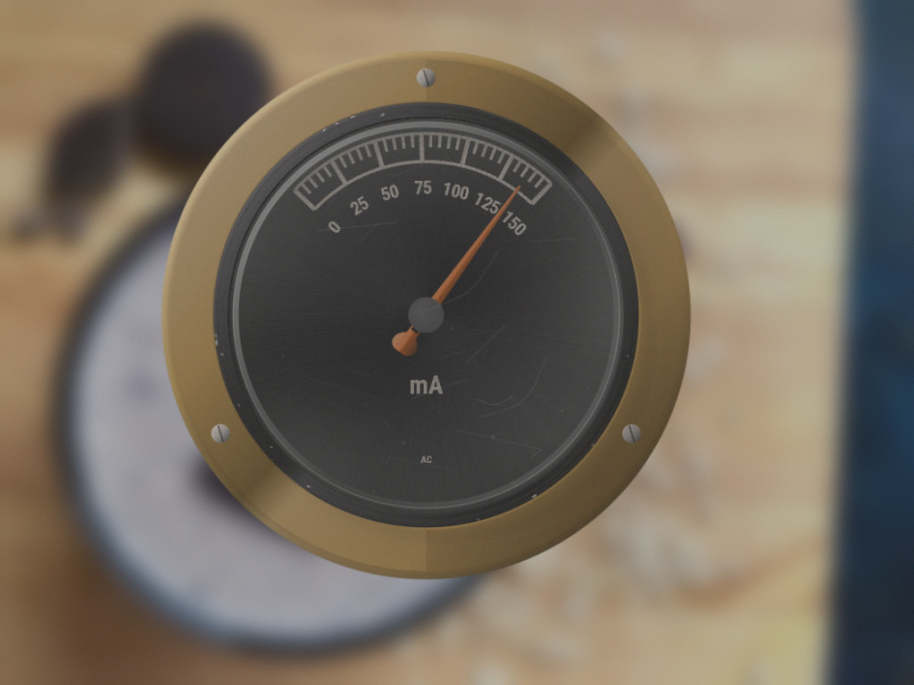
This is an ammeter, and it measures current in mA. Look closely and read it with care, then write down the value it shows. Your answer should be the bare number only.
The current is 137.5
